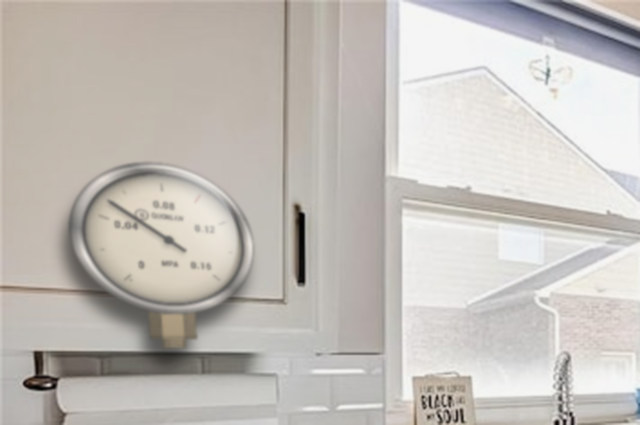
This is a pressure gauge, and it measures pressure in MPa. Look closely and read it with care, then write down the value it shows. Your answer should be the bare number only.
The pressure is 0.05
